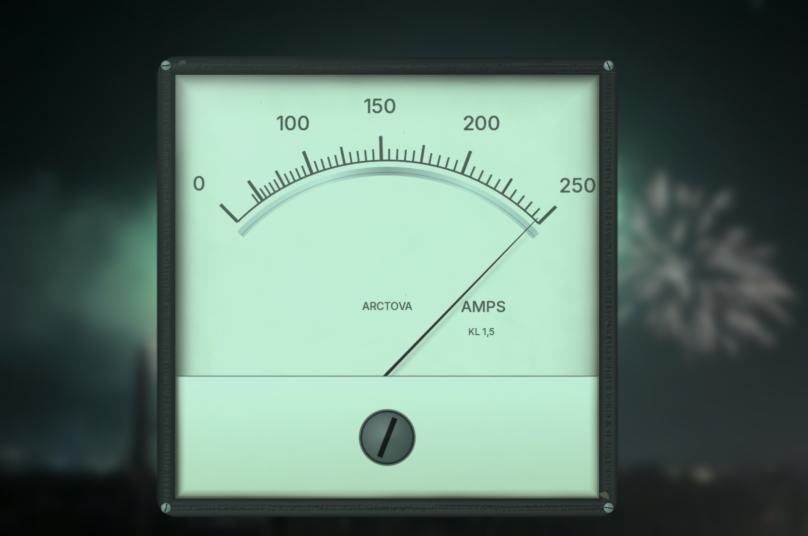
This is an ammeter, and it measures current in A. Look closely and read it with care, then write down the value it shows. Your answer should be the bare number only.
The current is 247.5
